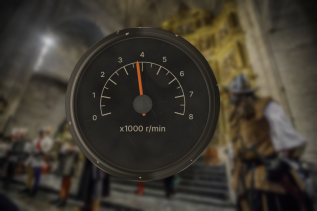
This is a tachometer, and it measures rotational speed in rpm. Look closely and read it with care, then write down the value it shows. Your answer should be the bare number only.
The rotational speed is 3750
